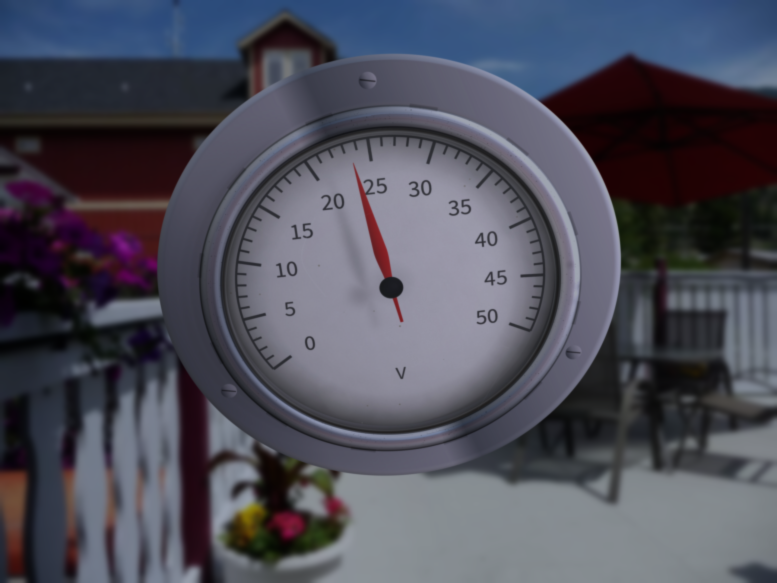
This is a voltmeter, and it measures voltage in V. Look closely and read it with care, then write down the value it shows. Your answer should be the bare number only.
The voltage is 23.5
